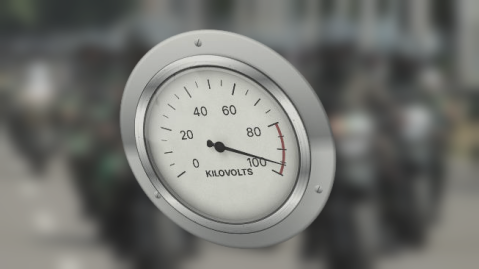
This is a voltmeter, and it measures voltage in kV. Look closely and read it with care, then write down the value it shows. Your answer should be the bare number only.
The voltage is 95
